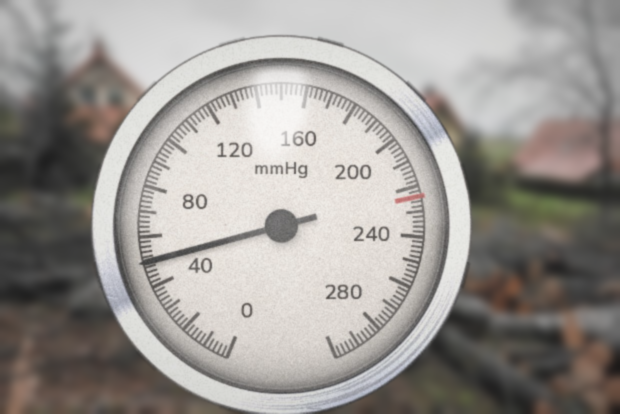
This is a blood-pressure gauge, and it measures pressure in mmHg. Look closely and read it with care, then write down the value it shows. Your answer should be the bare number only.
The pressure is 50
